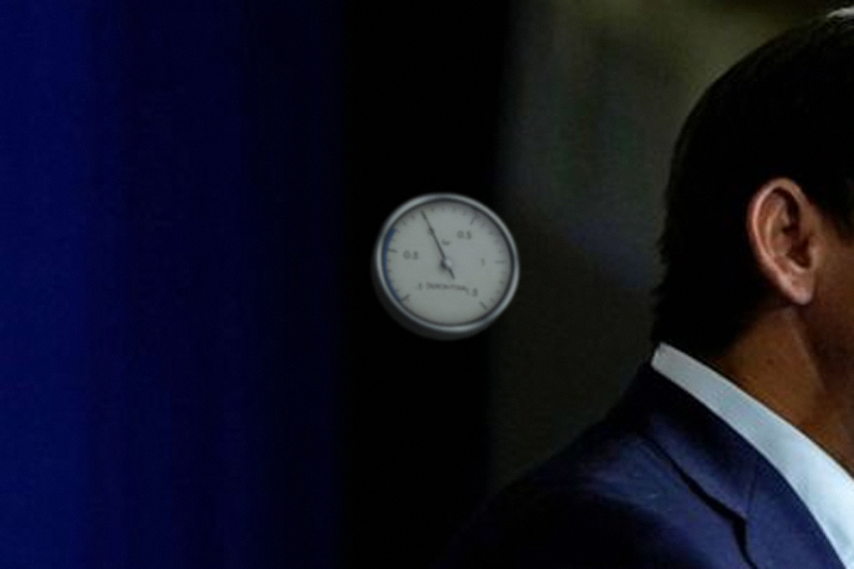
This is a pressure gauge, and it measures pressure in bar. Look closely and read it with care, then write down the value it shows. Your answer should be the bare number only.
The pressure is 0
